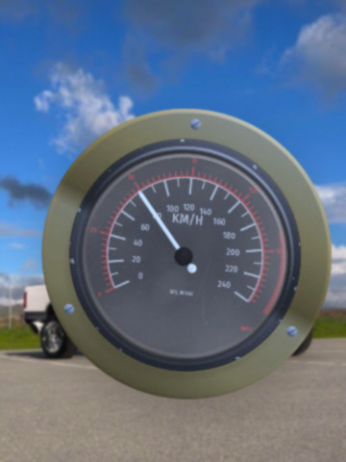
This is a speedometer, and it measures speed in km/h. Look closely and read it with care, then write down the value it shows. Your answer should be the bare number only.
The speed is 80
